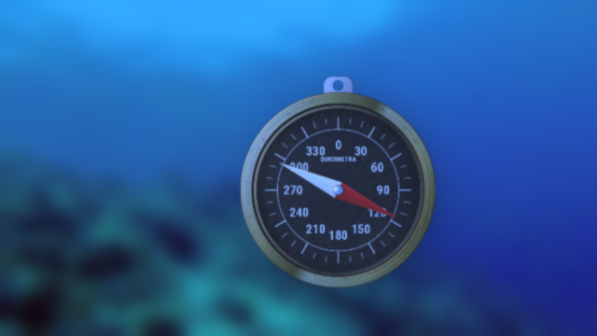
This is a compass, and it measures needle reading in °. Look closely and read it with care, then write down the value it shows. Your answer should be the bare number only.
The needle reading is 115
